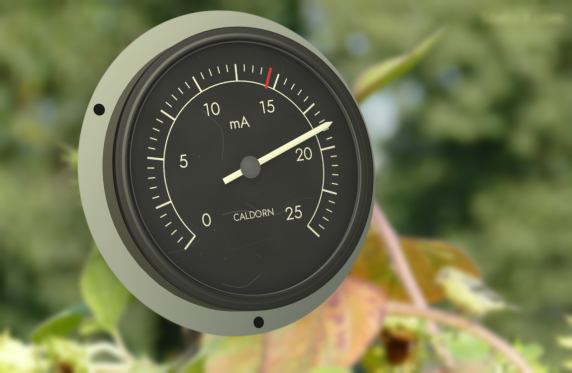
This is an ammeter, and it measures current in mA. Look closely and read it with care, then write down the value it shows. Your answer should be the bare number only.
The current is 18.75
